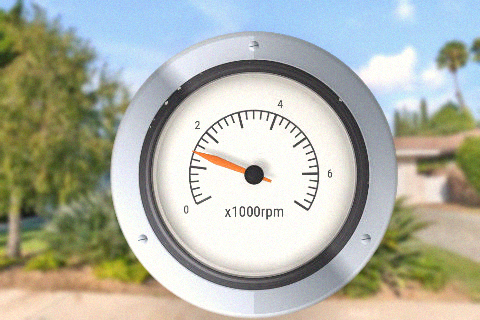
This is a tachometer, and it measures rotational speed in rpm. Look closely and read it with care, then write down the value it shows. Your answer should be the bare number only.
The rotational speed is 1400
